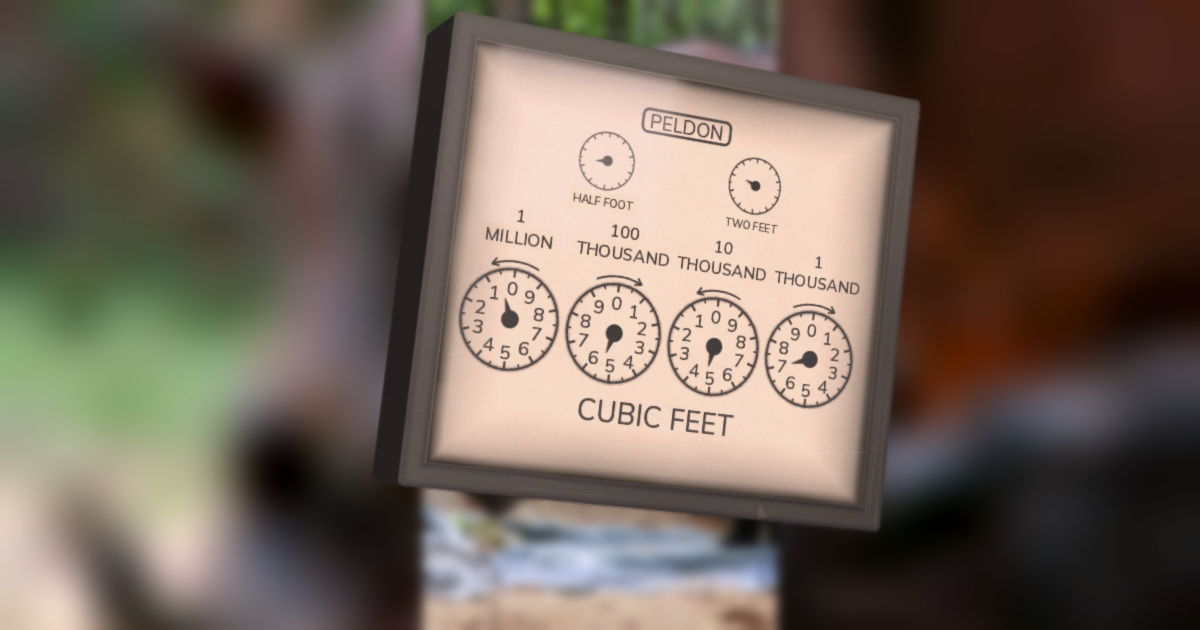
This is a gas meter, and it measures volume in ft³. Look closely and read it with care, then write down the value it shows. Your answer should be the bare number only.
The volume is 54700
